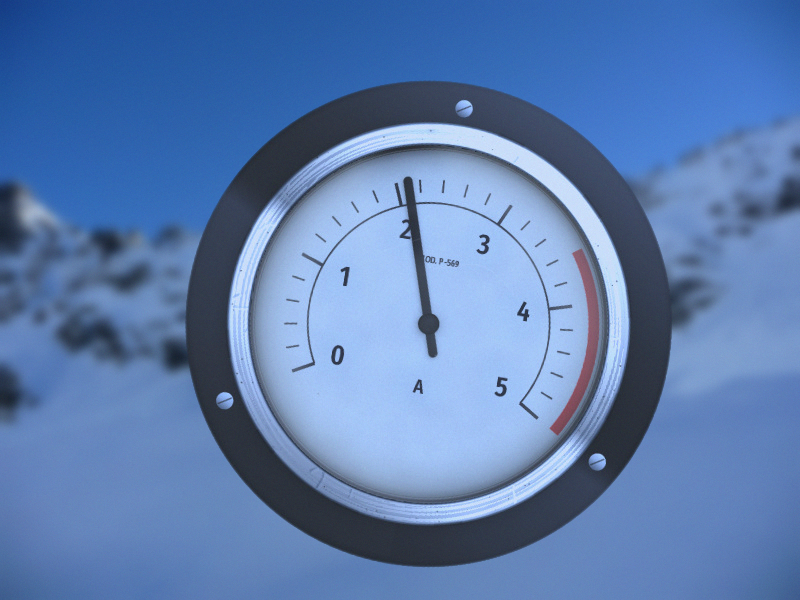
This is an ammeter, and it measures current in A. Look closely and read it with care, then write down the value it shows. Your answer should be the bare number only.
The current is 2.1
